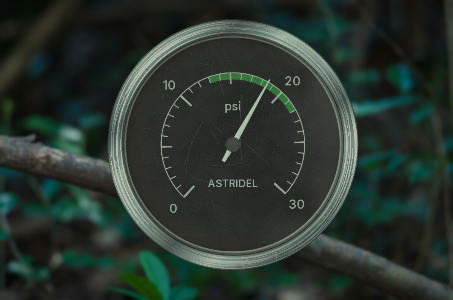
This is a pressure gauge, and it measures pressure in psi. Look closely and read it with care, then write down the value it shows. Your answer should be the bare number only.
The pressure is 18.5
